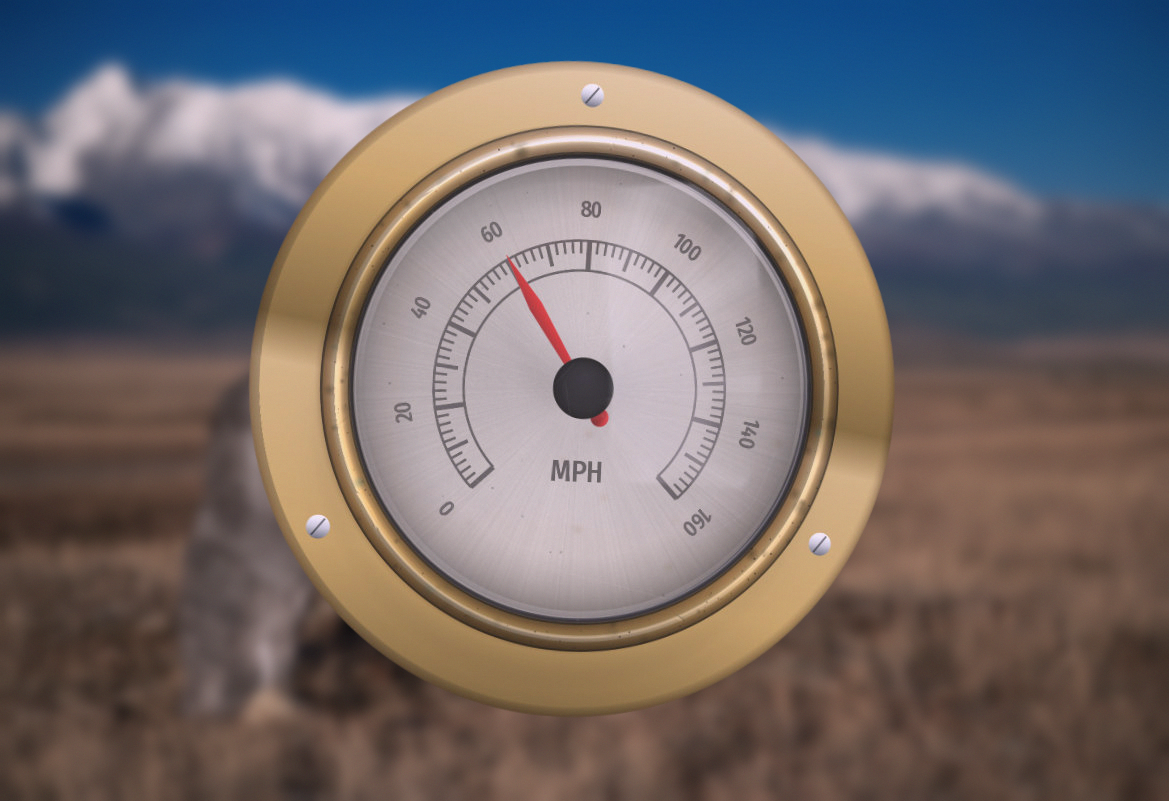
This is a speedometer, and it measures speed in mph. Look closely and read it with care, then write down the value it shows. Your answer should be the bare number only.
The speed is 60
